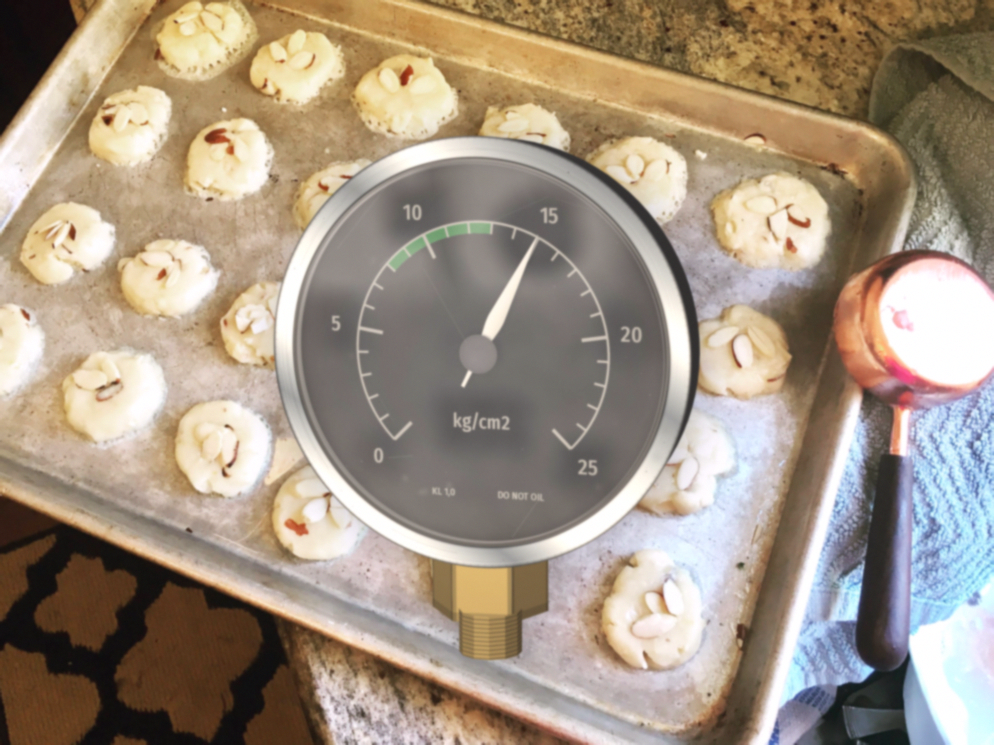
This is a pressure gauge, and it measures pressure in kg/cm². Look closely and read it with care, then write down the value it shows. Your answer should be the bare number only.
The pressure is 15
